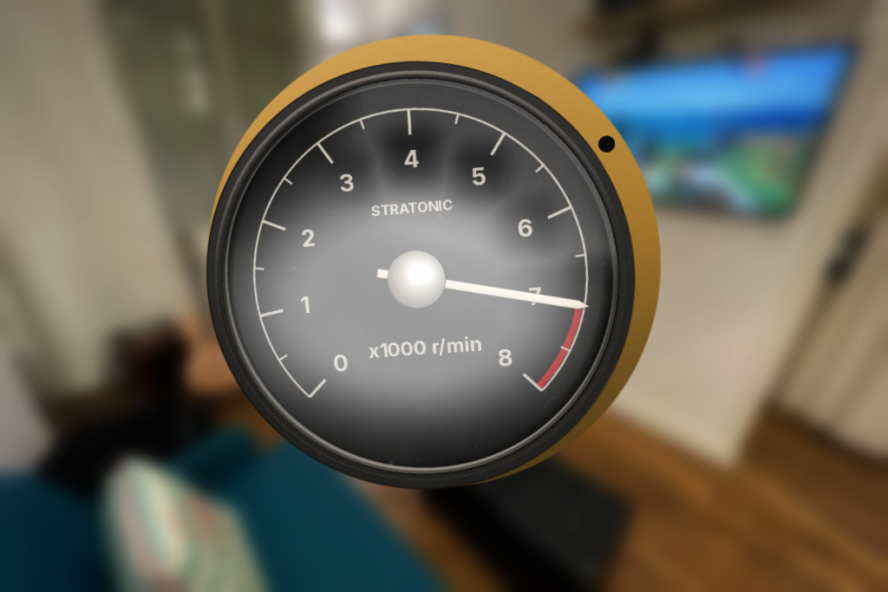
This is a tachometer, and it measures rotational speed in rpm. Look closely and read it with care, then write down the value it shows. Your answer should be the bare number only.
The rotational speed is 7000
